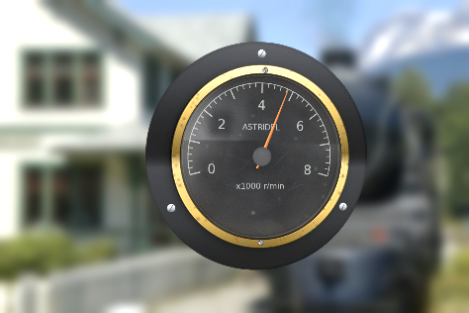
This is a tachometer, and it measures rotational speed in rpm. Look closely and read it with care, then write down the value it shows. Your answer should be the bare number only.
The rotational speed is 4800
